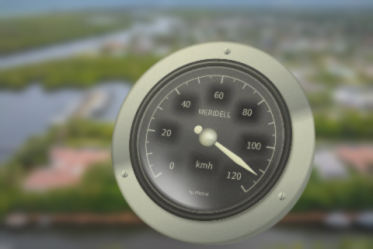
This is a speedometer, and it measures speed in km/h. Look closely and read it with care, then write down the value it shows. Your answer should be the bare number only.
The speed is 112.5
